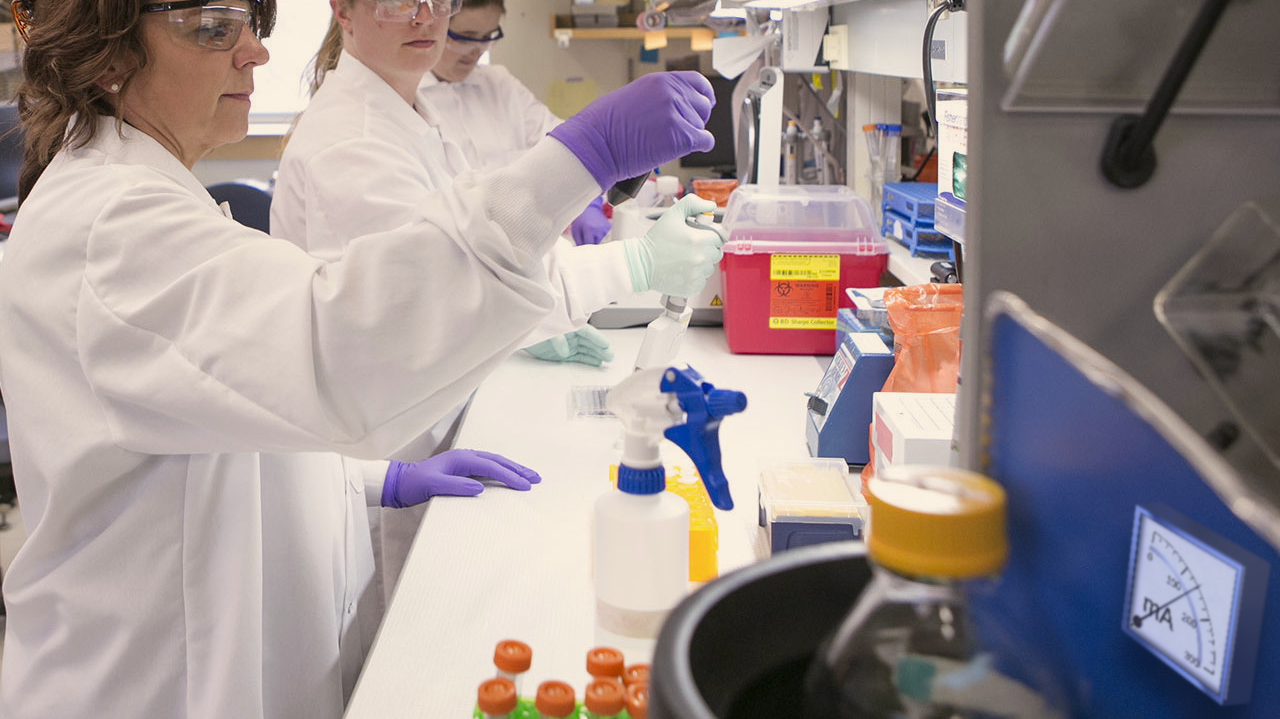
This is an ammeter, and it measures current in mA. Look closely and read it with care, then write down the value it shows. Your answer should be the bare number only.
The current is 140
